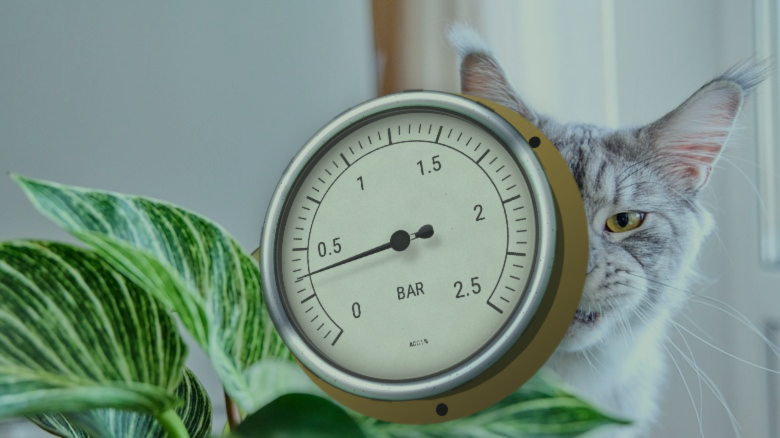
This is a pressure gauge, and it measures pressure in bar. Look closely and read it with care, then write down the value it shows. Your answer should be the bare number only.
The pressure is 0.35
